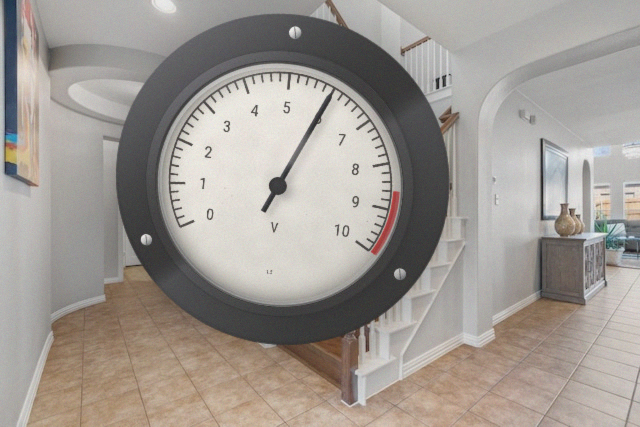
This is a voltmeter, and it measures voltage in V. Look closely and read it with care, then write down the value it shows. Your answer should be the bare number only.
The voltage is 6
